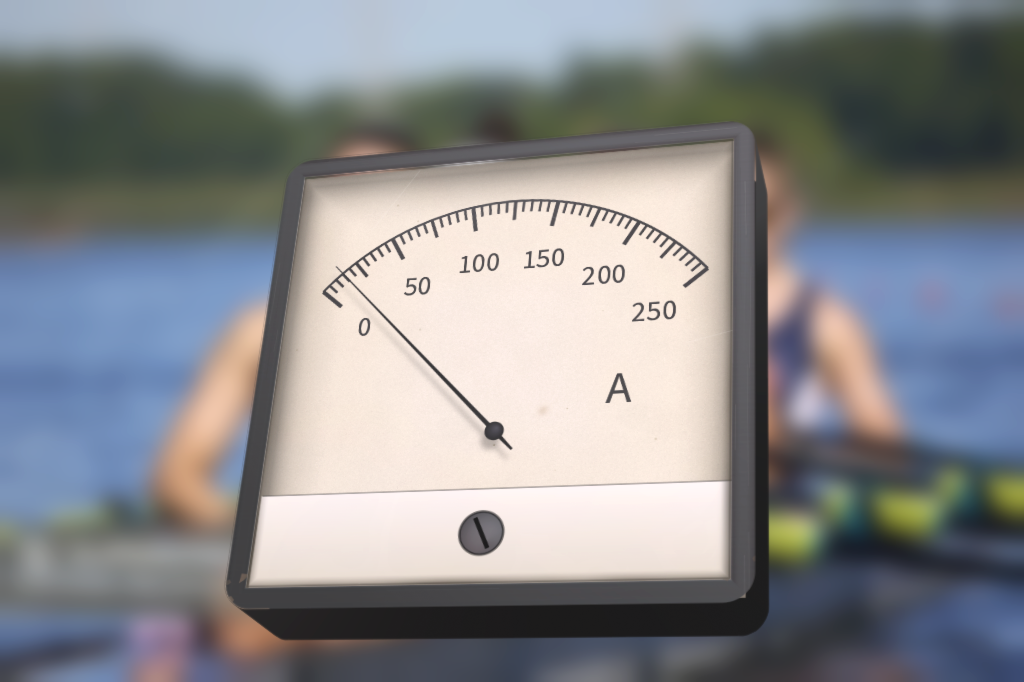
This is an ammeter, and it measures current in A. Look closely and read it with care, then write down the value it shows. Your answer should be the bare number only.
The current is 15
